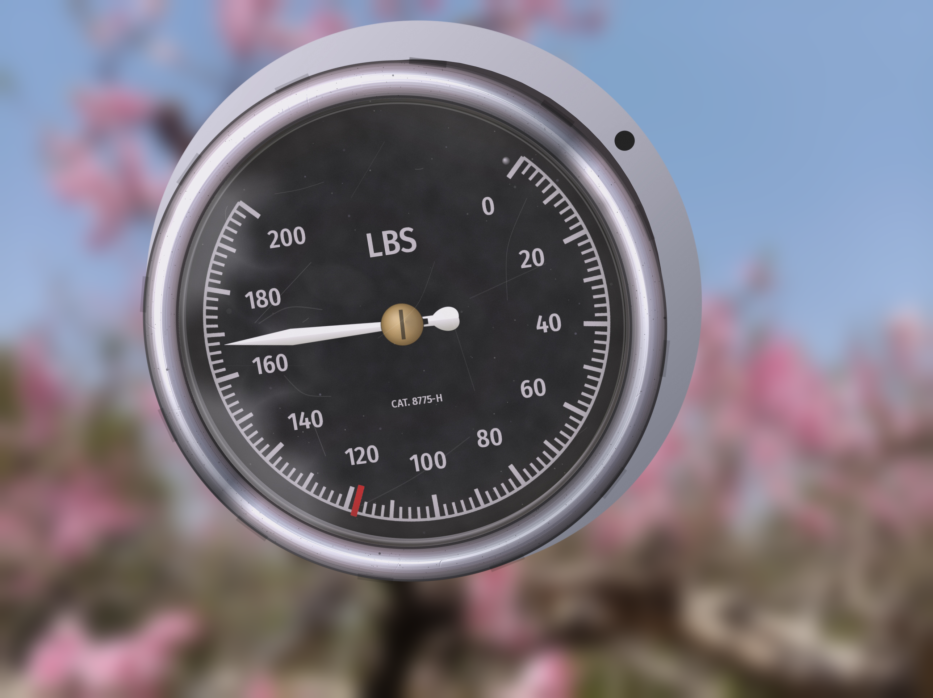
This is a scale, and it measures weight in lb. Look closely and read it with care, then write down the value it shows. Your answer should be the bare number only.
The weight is 168
